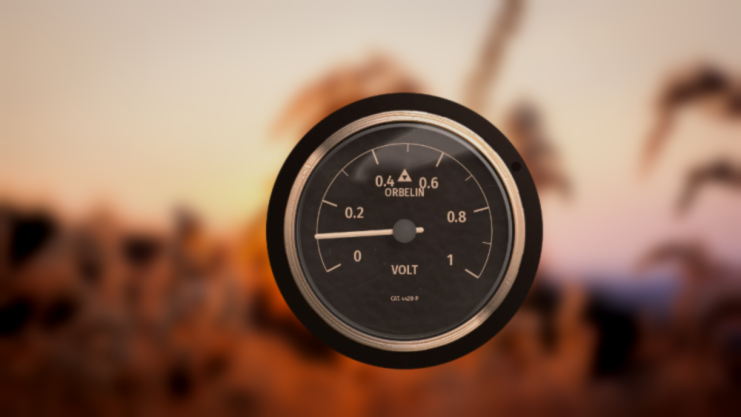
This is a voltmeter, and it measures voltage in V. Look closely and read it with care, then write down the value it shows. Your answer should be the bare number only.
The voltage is 0.1
